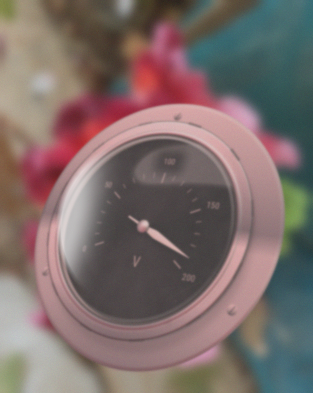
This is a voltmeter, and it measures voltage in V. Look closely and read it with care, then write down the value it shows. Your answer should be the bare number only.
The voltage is 190
